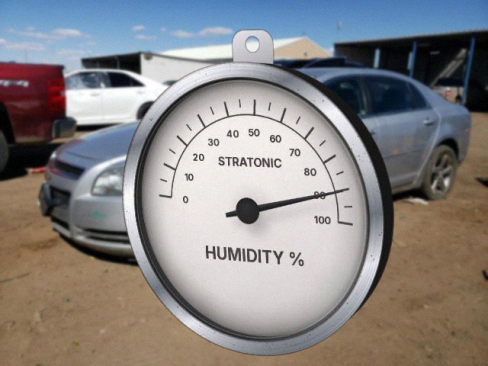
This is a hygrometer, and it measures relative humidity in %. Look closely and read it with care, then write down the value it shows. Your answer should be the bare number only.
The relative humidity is 90
